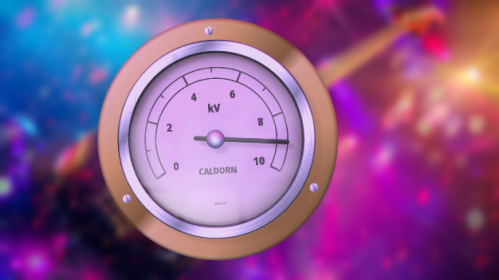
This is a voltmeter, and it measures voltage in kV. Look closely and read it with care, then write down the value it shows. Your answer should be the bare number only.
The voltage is 9
